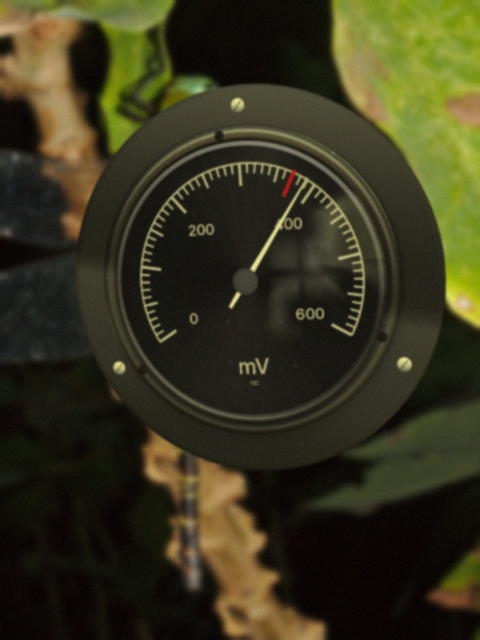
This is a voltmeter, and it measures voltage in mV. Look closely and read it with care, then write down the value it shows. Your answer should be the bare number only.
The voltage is 390
